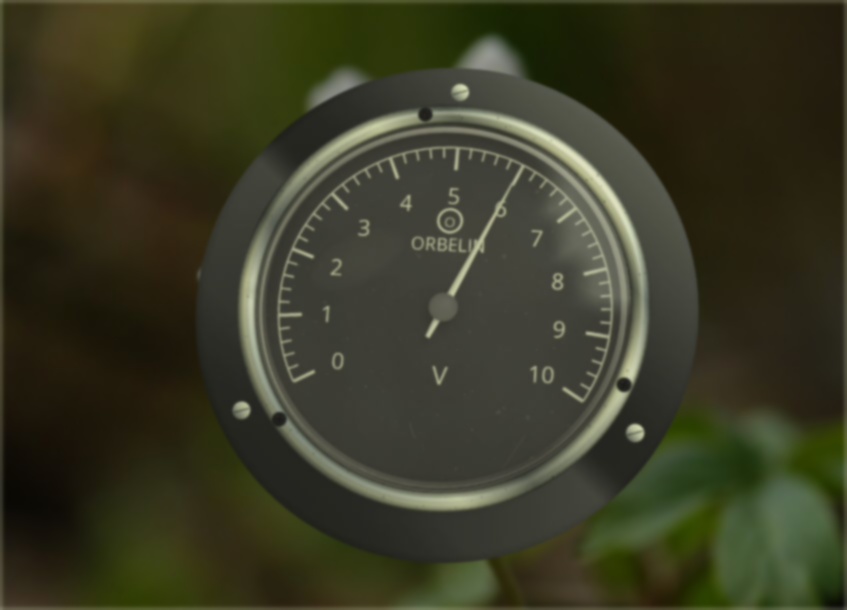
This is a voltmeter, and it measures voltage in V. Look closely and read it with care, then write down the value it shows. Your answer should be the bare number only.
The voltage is 6
